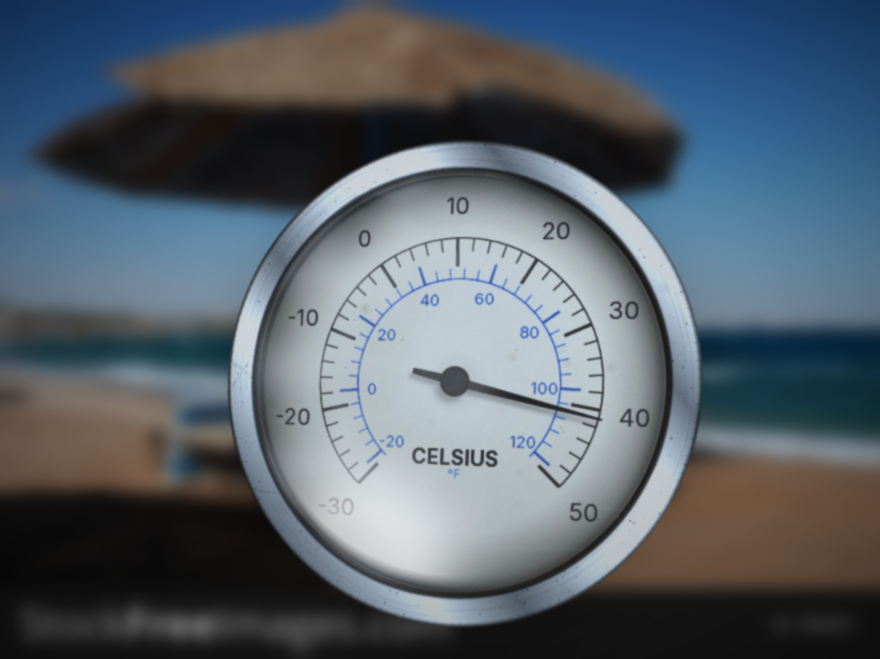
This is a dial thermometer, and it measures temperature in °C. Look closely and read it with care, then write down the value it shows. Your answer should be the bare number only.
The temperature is 41
